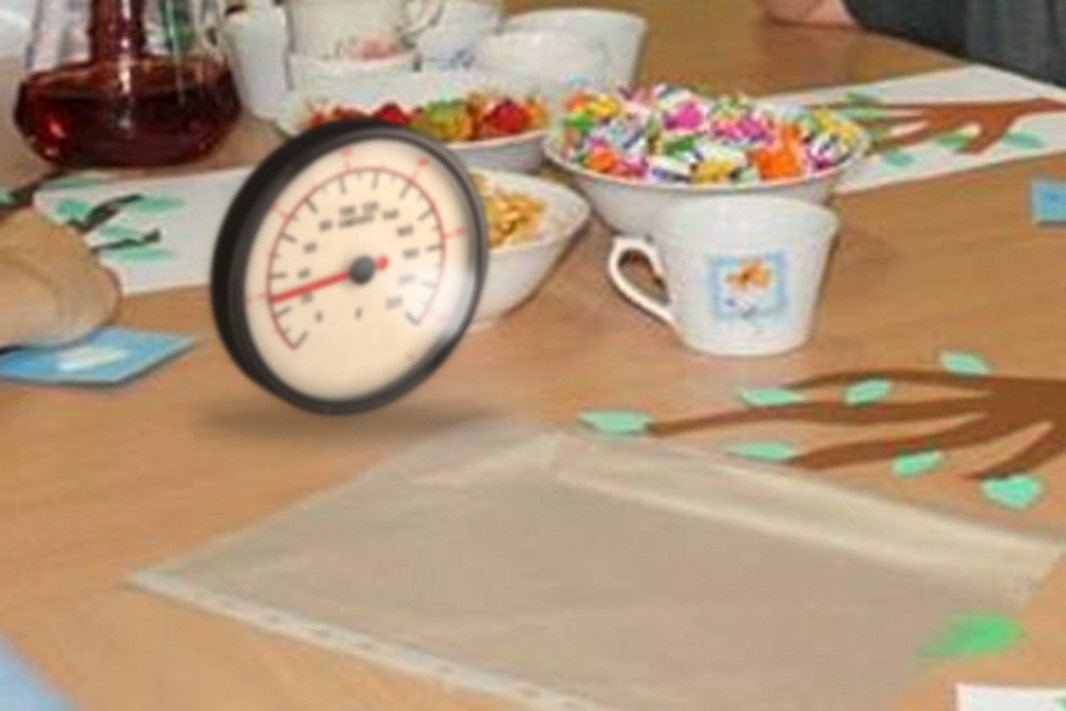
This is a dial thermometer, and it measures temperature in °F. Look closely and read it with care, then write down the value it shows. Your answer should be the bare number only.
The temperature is 30
